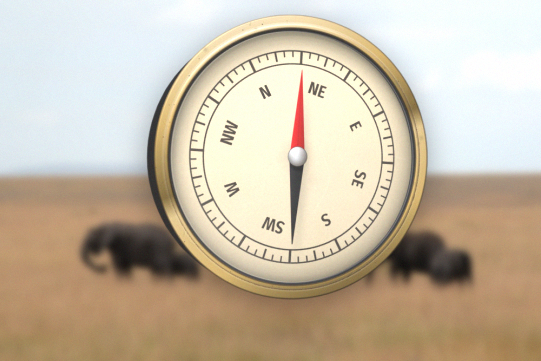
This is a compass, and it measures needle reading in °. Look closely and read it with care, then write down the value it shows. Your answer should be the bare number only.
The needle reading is 30
